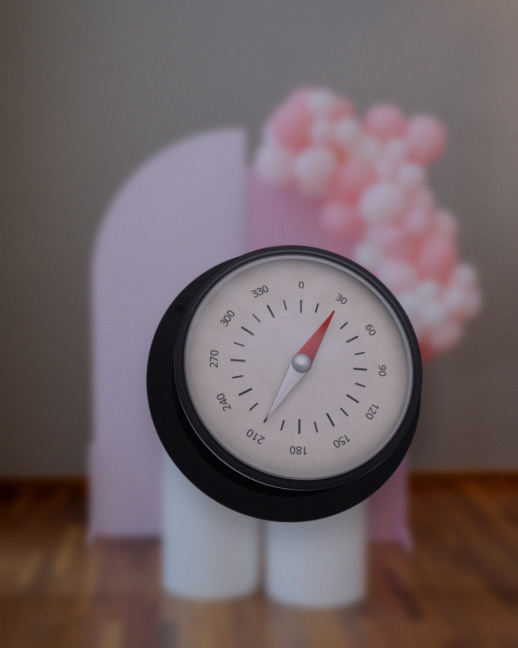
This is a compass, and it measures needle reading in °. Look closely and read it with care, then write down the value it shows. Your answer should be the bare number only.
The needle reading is 30
